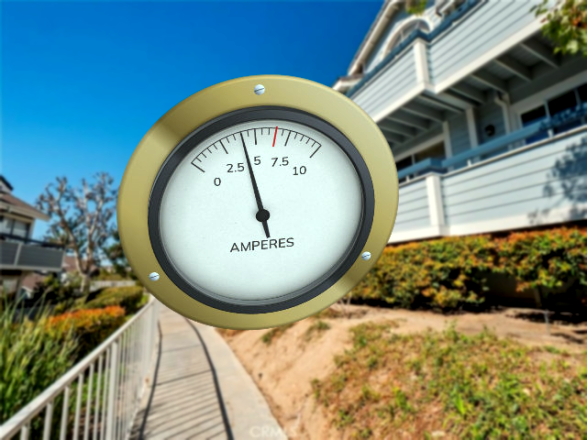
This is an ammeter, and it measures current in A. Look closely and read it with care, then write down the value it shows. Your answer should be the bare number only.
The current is 4
